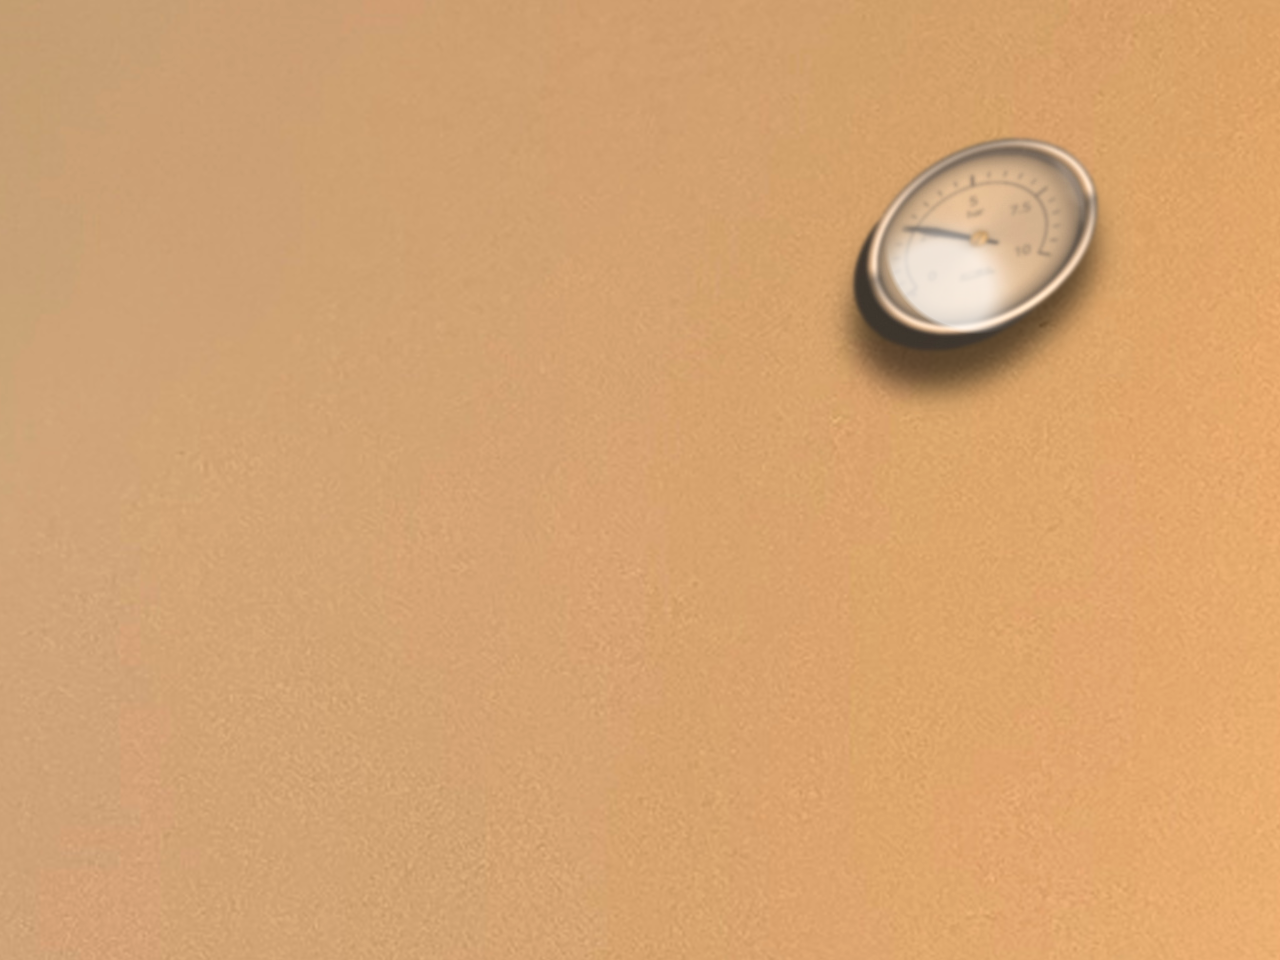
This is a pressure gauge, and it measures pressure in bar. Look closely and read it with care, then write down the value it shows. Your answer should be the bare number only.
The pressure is 2.5
